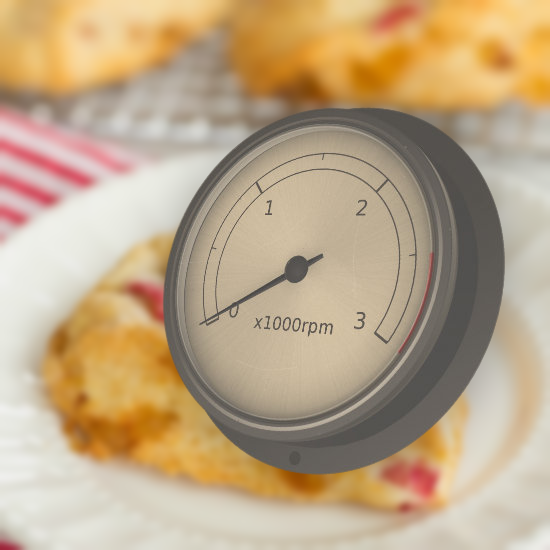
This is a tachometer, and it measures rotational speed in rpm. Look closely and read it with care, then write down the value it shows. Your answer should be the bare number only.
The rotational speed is 0
